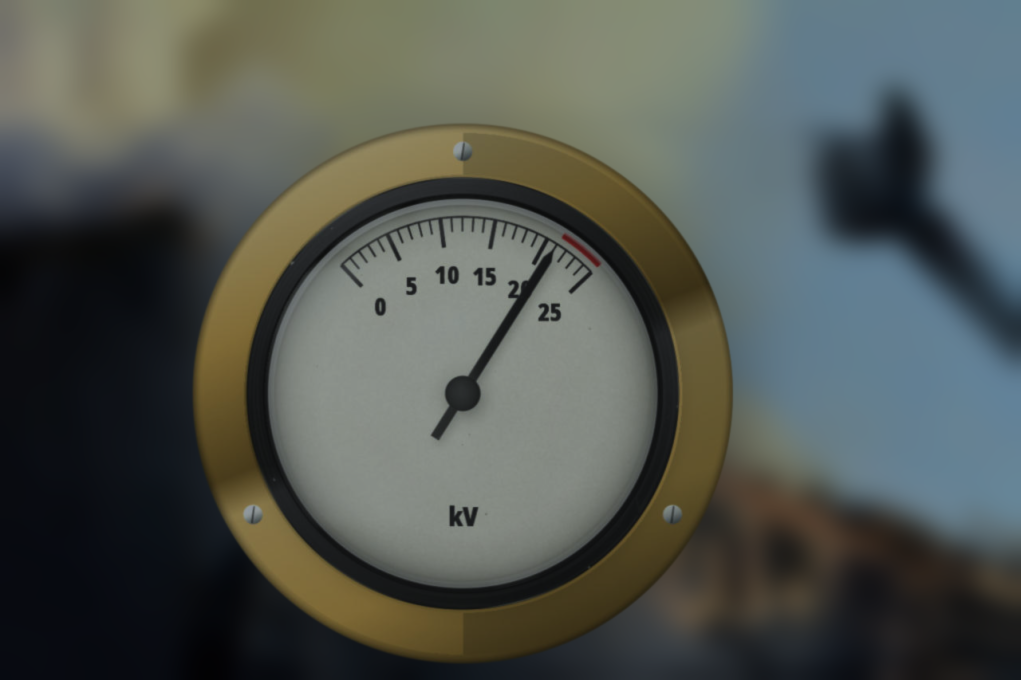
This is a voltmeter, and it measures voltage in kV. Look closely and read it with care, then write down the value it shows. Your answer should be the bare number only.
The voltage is 21
